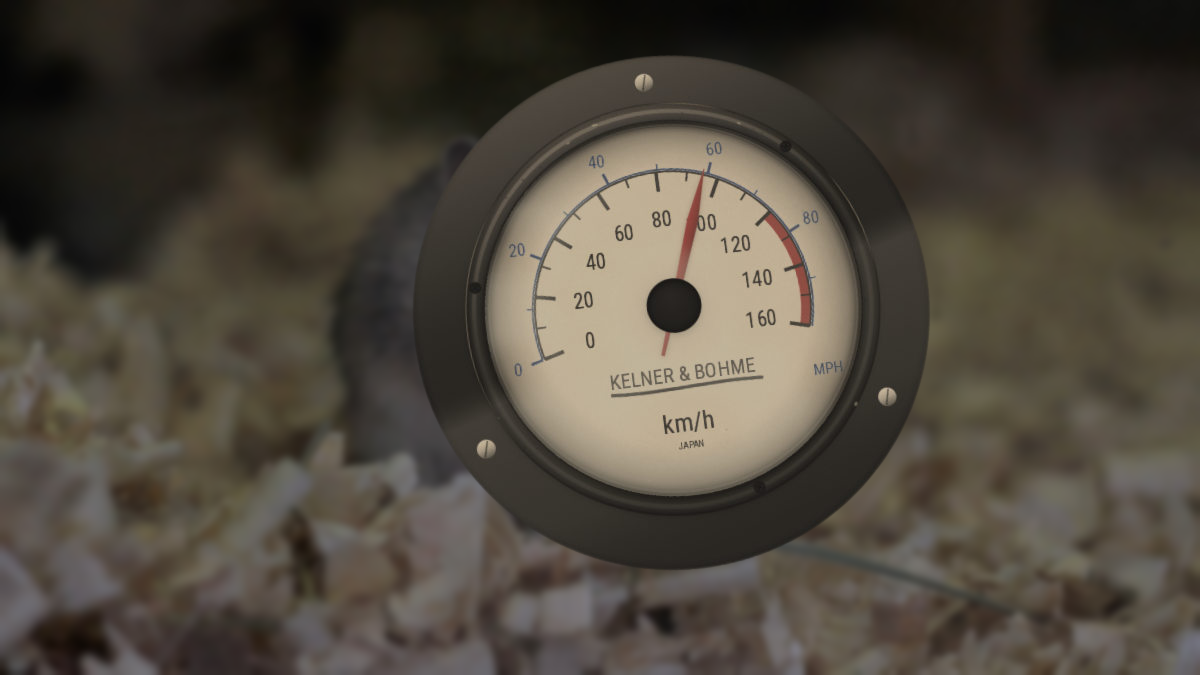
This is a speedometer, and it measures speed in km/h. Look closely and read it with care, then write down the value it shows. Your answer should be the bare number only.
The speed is 95
